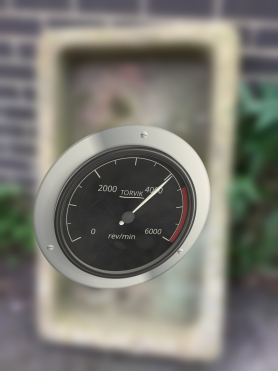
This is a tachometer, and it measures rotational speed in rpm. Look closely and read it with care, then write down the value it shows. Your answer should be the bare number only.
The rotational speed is 4000
